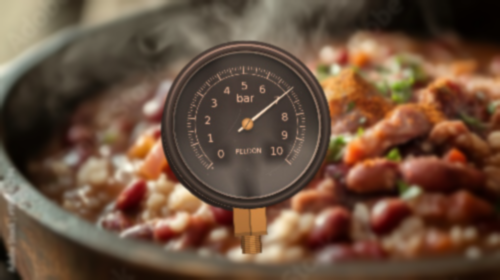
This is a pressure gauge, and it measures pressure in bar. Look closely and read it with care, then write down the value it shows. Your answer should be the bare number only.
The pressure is 7
